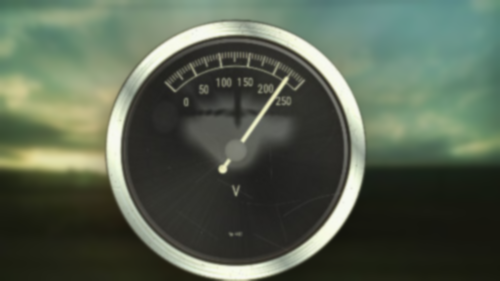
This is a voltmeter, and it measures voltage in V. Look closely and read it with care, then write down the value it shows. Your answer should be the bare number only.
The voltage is 225
